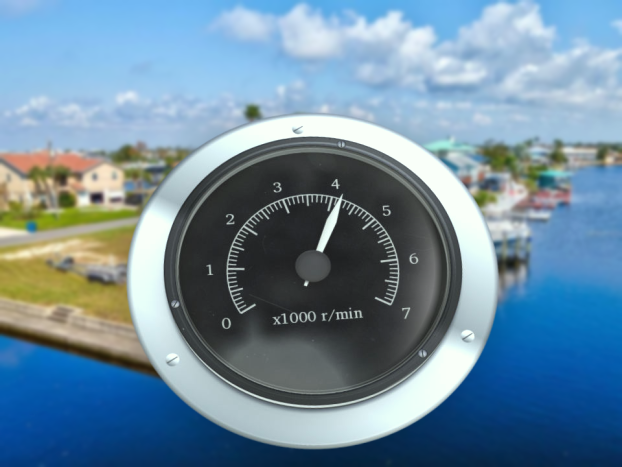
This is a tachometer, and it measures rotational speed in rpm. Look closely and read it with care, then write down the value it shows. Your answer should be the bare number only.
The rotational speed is 4200
